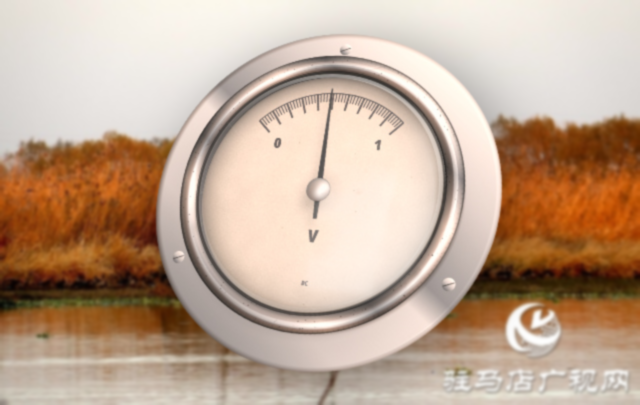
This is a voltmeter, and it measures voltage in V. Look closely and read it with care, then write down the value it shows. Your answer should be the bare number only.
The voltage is 0.5
